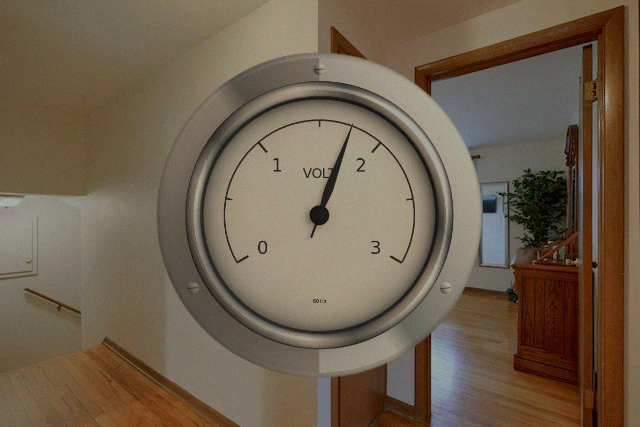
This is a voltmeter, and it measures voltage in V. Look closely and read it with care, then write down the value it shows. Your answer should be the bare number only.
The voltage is 1.75
